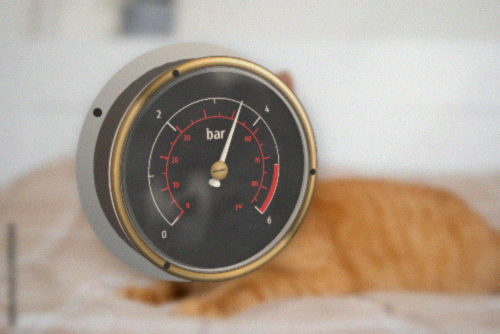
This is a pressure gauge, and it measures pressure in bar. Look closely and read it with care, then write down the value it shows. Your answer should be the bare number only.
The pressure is 3.5
